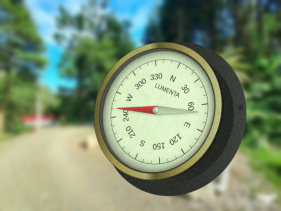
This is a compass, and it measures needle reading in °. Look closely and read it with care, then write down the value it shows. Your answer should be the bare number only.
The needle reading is 250
